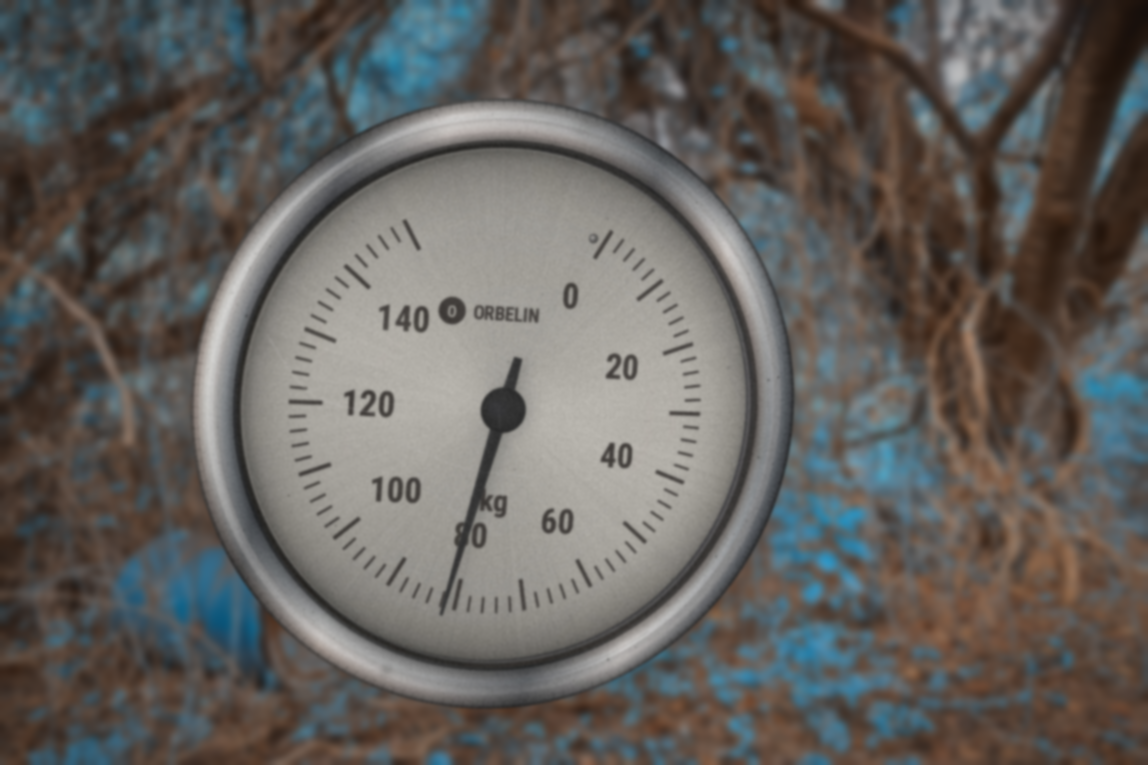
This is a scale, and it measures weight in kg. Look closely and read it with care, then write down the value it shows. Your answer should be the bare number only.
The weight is 82
